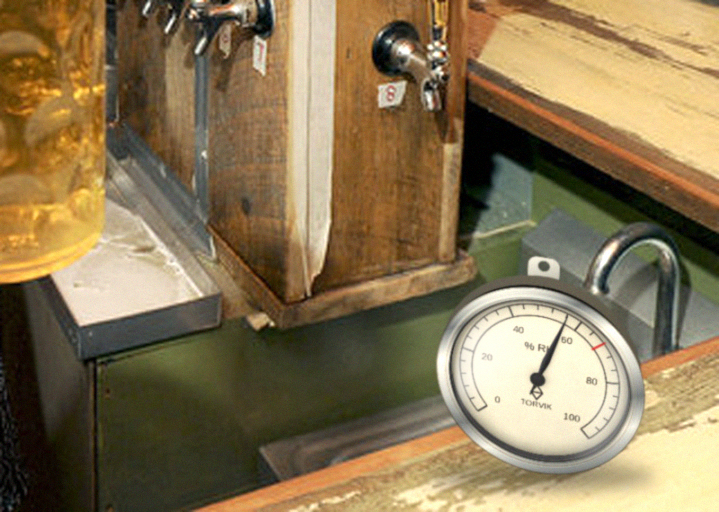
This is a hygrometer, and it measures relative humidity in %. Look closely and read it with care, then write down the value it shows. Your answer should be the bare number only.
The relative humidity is 56
